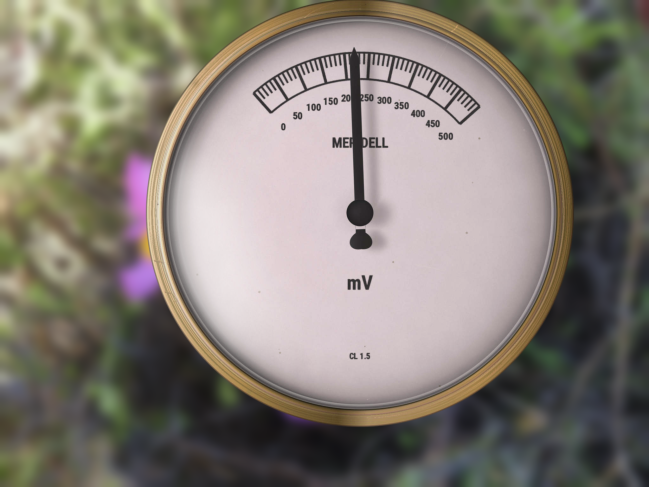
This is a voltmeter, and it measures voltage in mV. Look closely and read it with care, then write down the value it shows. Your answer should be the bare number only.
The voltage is 220
